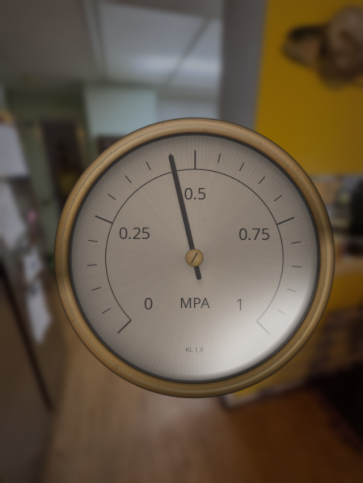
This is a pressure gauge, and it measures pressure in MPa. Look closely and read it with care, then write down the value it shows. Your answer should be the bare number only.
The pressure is 0.45
